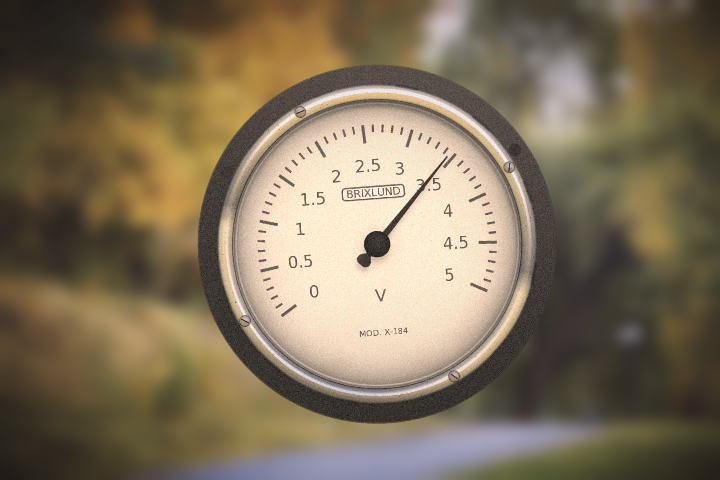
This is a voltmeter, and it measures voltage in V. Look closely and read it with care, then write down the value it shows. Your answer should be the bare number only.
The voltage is 3.45
